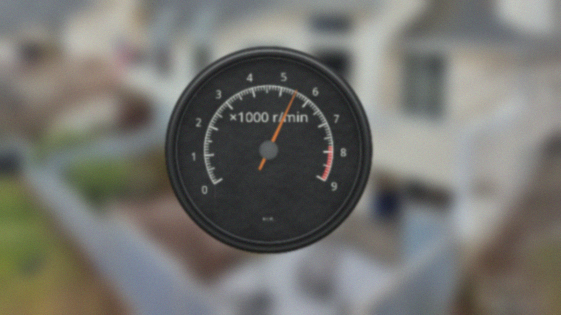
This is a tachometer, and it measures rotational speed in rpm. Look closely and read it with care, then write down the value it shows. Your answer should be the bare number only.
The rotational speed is 5500
